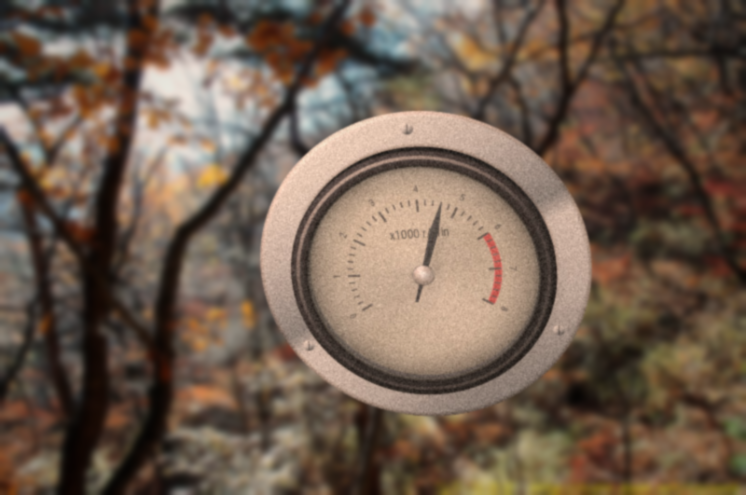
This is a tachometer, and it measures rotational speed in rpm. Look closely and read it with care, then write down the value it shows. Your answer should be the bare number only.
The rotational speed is 4600
